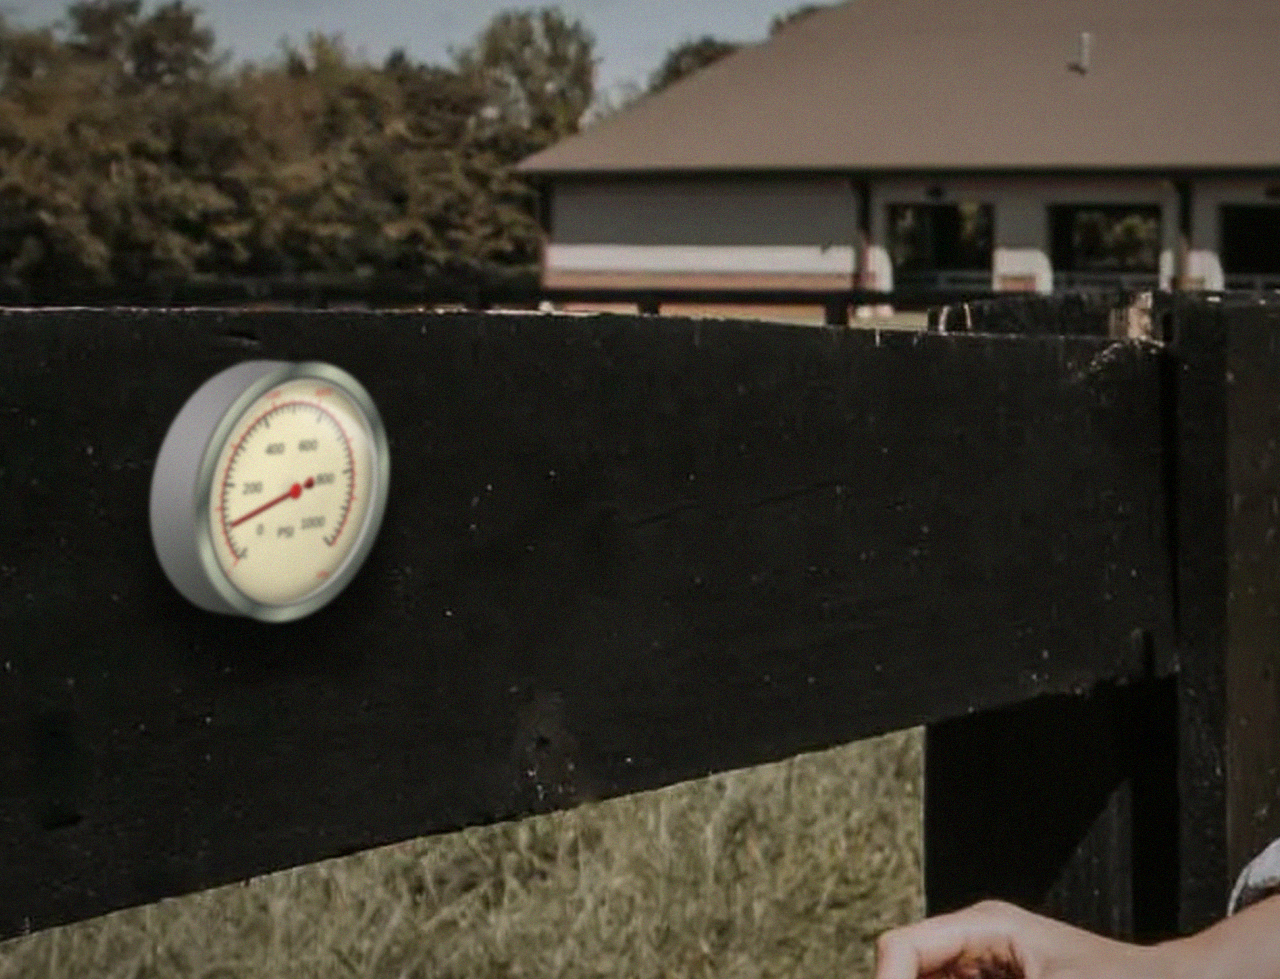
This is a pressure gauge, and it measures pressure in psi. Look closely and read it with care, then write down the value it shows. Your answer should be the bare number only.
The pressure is 100
